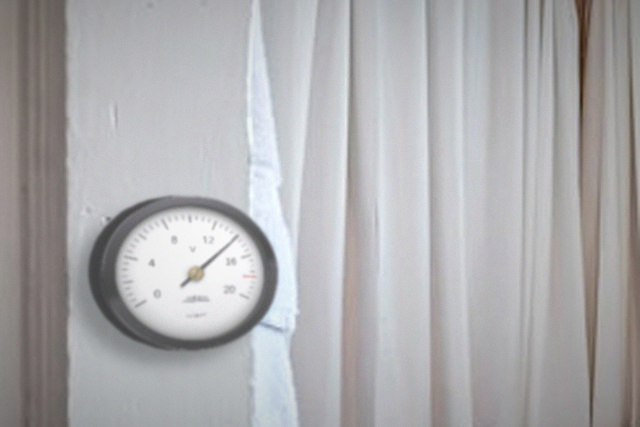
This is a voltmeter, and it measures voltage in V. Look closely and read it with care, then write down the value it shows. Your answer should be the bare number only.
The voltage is 14
